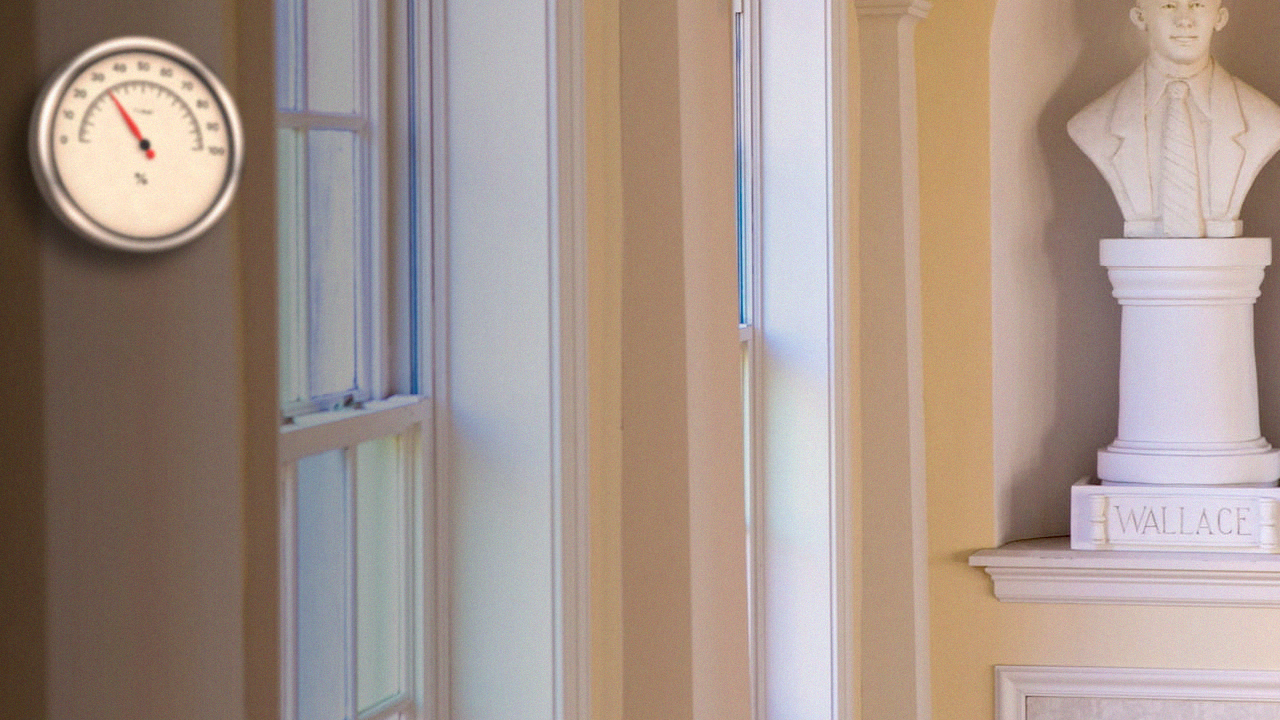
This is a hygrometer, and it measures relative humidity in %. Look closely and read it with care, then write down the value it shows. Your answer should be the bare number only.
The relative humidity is 30
